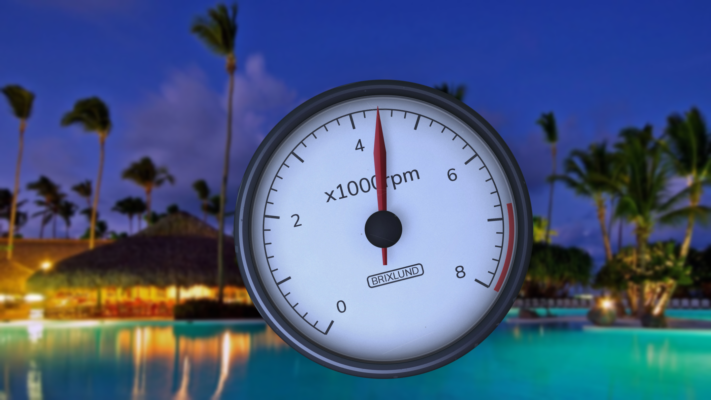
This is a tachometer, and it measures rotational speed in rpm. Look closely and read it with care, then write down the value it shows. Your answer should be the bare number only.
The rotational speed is 4400
